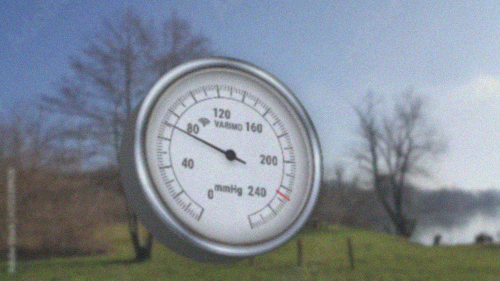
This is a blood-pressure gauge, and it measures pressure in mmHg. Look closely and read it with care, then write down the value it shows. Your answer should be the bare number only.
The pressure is 70
